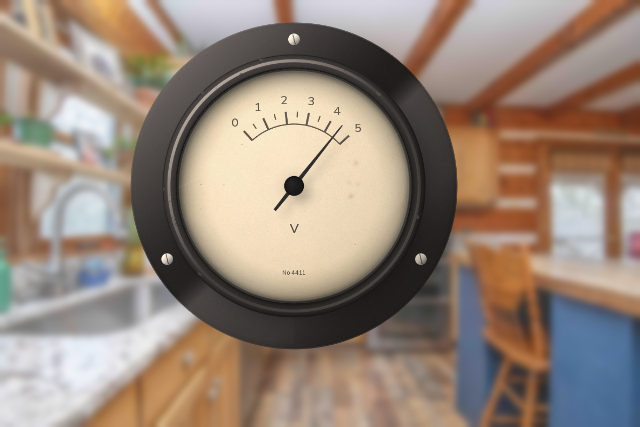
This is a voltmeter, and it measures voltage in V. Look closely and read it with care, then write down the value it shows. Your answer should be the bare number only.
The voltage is 4.5
